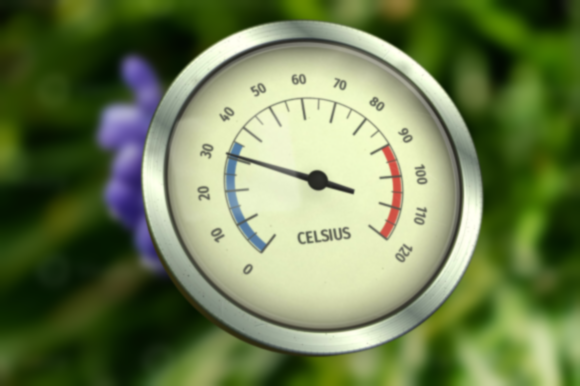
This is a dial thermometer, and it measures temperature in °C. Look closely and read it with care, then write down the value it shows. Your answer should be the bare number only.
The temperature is 30
